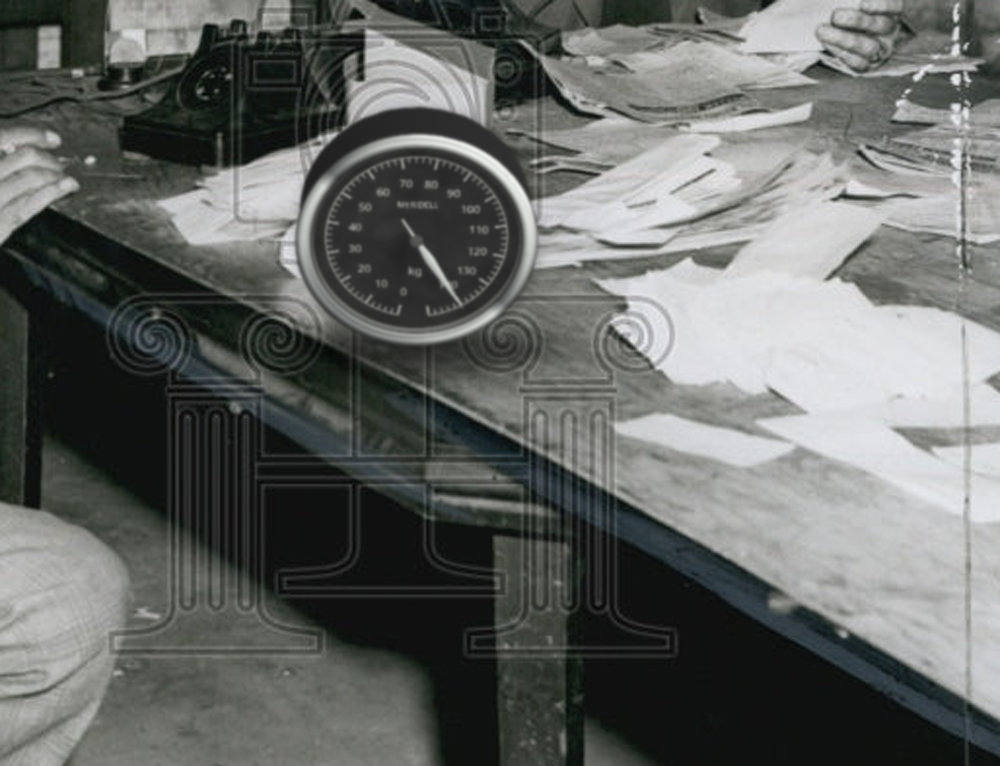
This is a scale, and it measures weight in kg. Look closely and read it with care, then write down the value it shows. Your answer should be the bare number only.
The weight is 140
